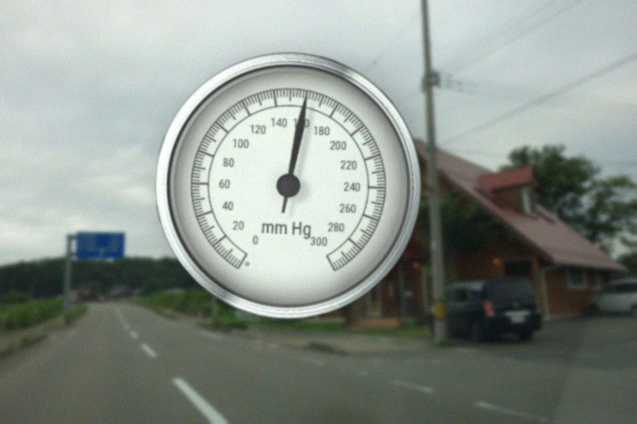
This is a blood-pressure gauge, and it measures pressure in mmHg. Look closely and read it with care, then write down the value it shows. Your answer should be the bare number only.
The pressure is 160
